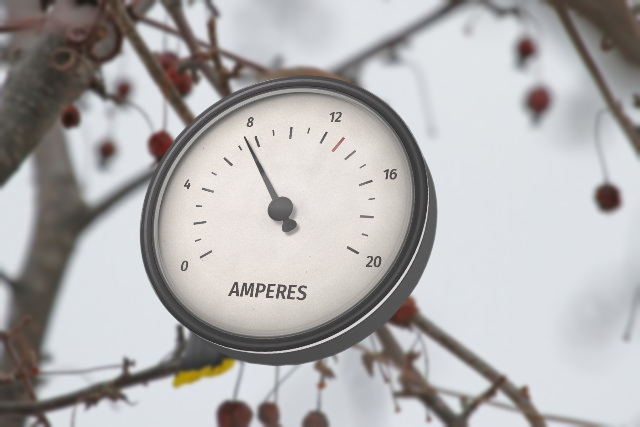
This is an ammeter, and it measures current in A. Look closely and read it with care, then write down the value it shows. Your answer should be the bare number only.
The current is 7.5
